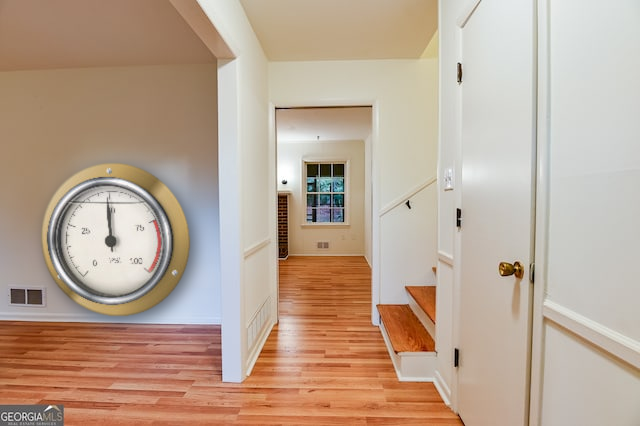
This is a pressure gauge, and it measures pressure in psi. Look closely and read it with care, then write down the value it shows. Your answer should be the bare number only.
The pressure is 50
